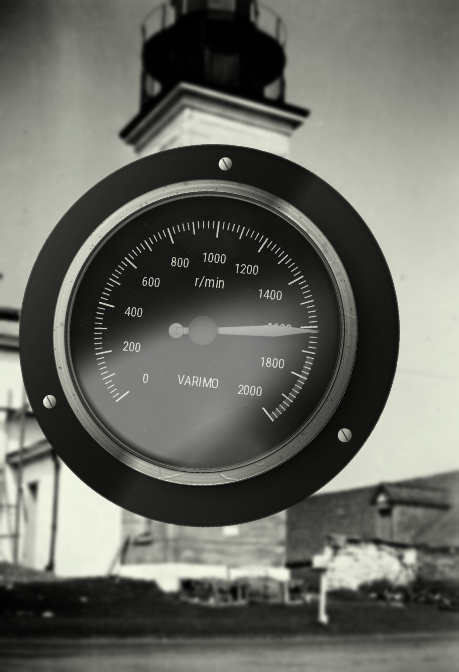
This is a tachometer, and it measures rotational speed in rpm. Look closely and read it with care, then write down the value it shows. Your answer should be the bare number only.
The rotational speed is 1620
